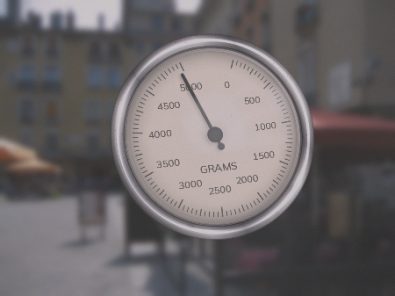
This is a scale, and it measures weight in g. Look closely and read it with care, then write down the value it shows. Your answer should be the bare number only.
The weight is 4950
